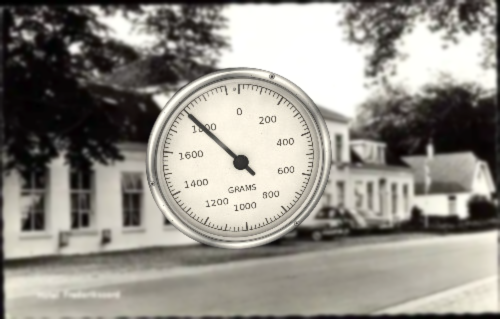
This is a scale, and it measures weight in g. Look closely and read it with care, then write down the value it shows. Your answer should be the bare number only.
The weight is 1800
